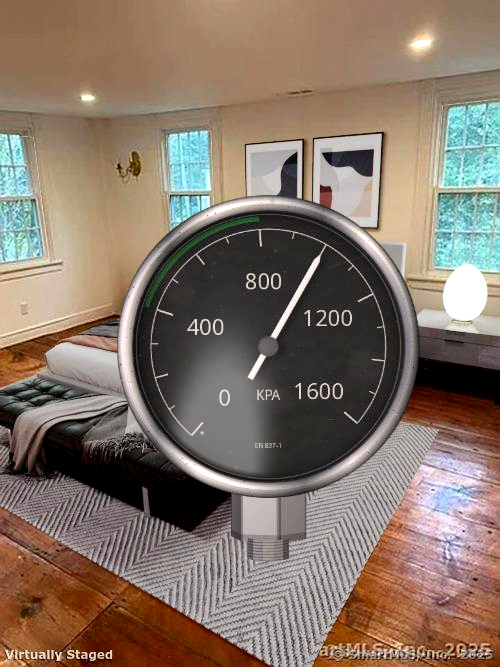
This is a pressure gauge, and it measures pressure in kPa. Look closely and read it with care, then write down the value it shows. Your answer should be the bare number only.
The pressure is 1000
